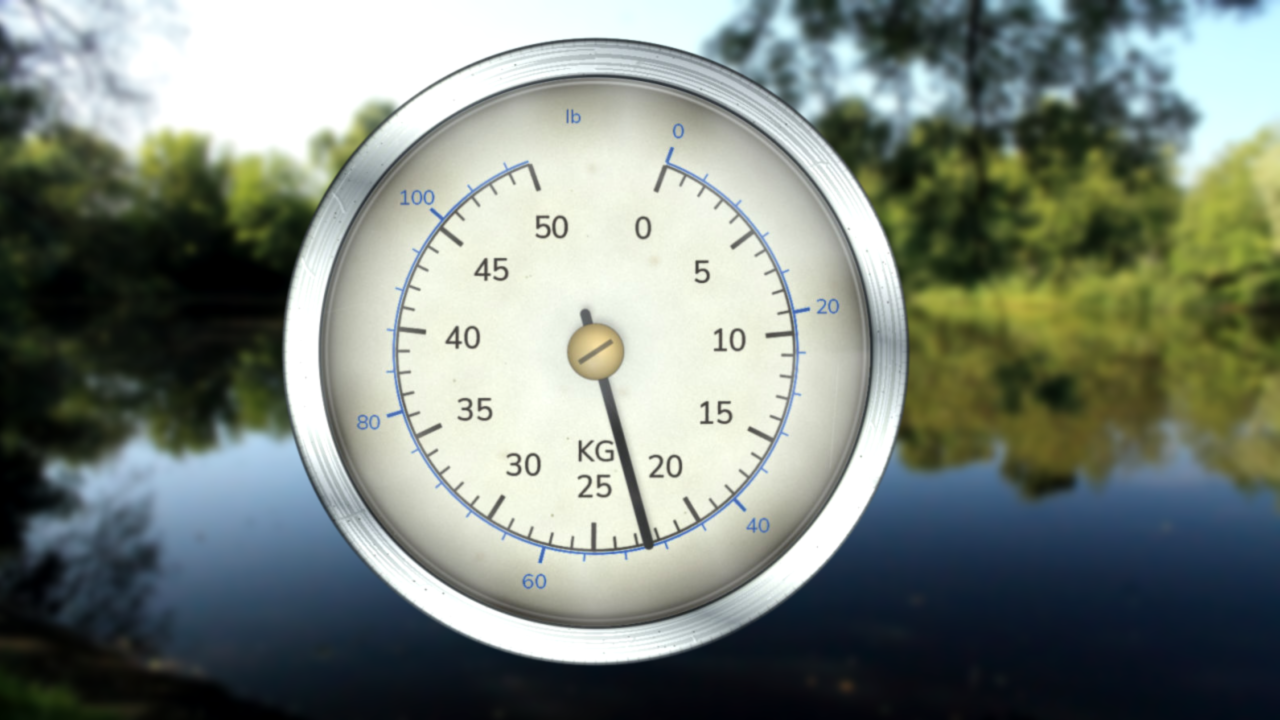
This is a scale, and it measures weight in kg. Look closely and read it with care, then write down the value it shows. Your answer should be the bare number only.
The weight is 22.5
